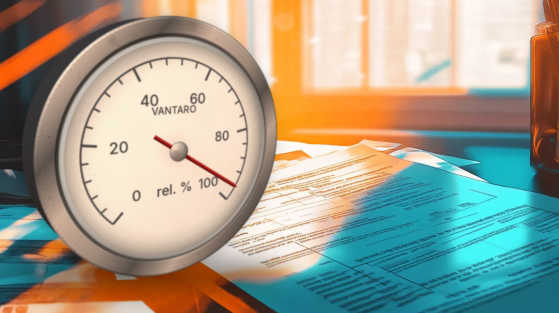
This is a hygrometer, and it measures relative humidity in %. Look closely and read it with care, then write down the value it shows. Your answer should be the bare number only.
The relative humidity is 96
